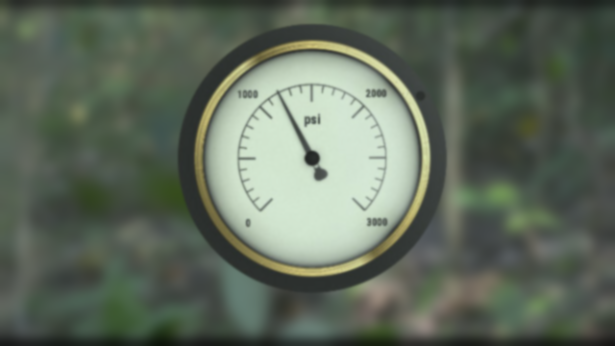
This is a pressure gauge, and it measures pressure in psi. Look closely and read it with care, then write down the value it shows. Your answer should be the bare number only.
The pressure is 1200
